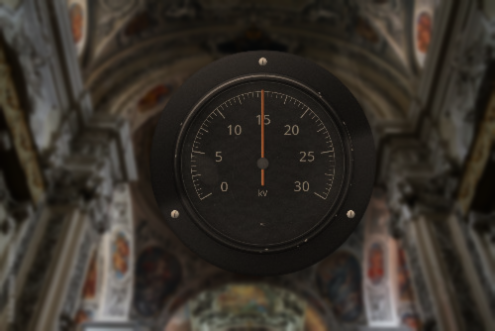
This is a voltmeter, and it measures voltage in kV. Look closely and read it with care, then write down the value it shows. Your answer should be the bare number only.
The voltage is 15
